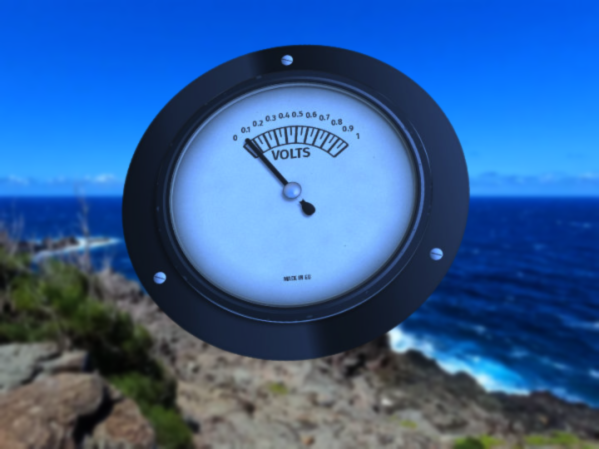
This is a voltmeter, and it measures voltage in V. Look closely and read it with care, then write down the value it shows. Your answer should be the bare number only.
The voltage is 0.05
